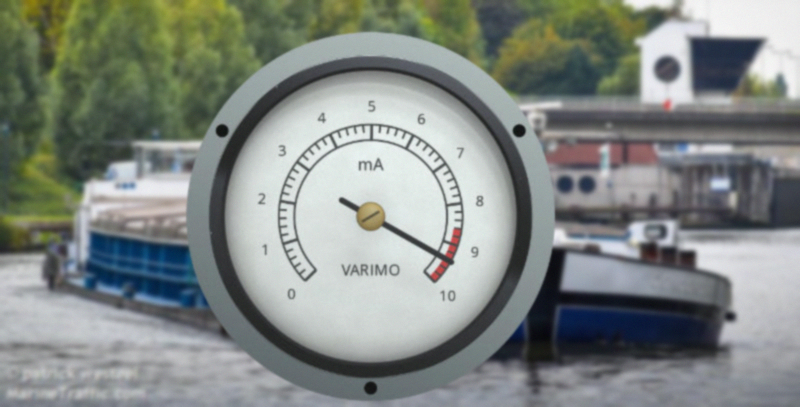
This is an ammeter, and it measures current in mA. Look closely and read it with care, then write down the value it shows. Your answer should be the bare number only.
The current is 9.4
